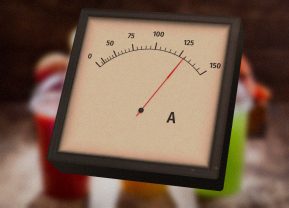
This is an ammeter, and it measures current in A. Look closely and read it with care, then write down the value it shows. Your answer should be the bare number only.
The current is 130
